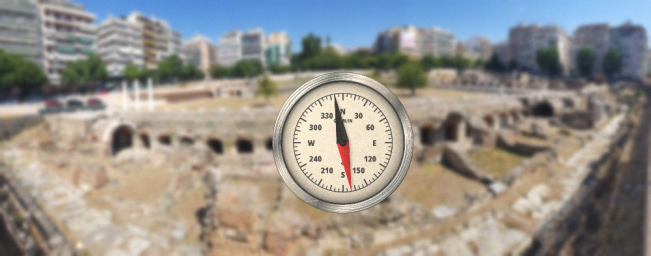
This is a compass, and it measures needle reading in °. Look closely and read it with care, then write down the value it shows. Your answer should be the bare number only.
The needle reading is 170
